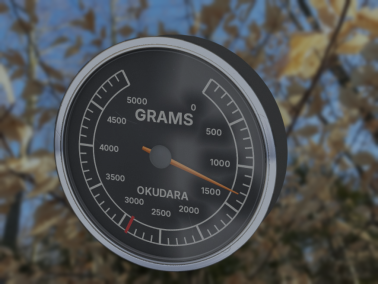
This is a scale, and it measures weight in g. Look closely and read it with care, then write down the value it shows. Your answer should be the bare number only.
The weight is 1300
